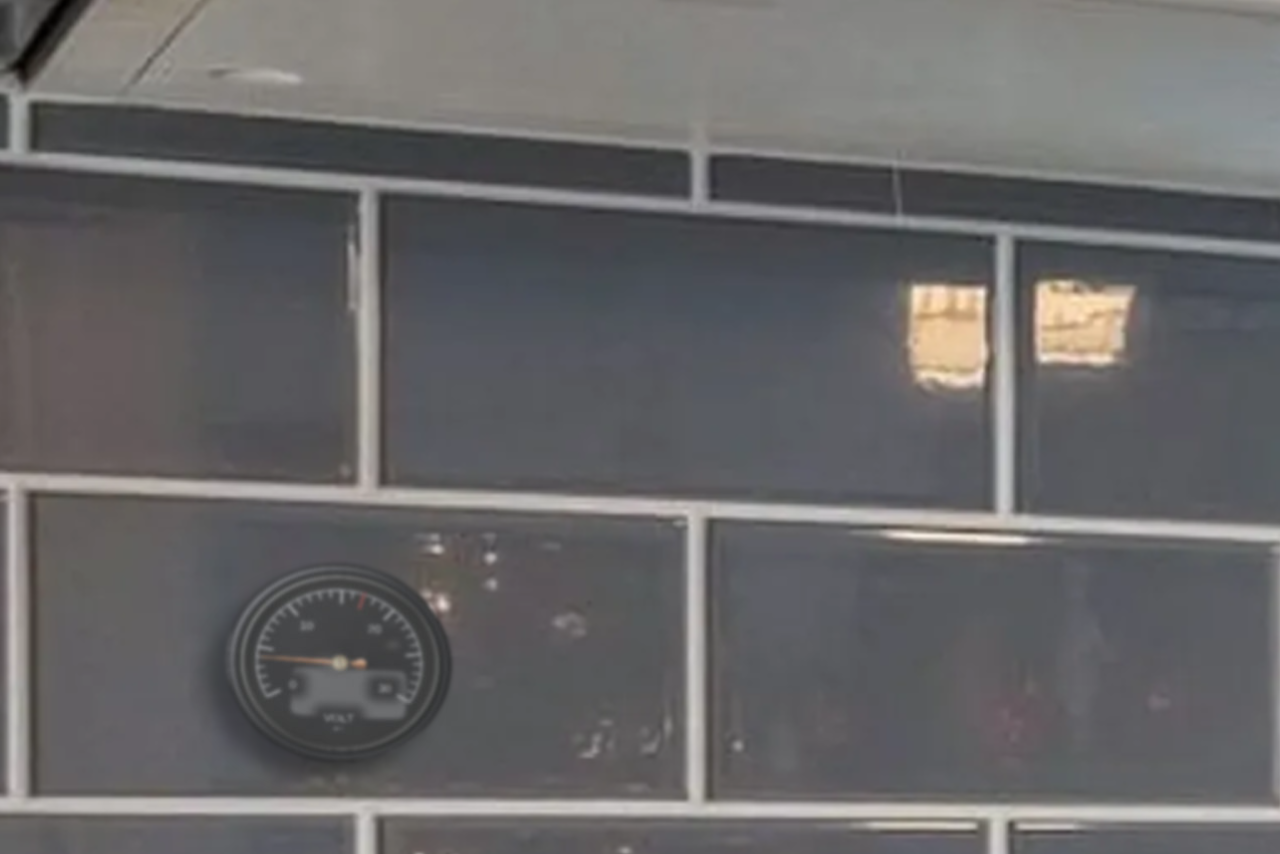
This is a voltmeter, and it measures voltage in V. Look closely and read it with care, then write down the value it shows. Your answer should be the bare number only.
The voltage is 4
